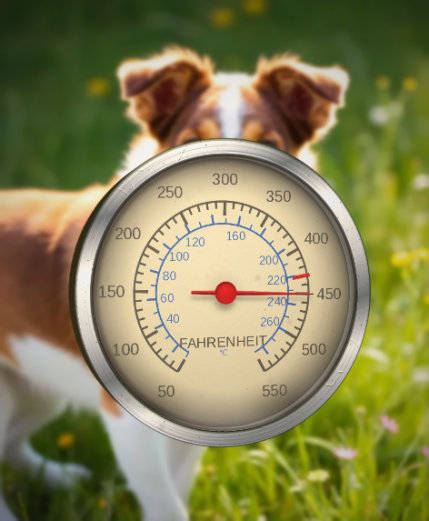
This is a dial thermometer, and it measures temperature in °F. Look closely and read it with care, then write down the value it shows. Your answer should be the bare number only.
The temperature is 450
